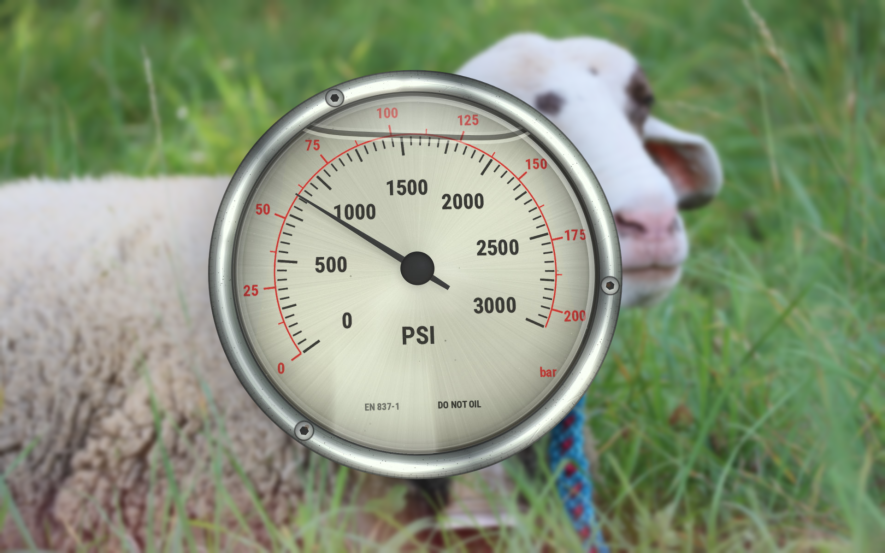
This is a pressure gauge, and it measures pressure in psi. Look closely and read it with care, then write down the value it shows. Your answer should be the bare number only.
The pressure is 850
